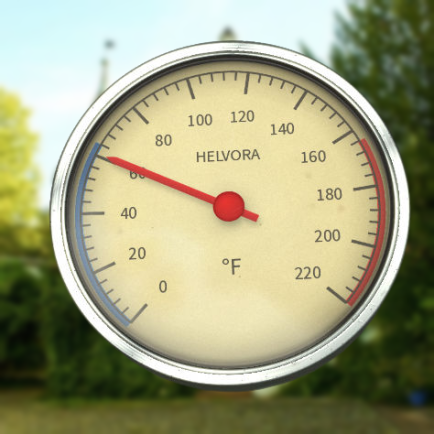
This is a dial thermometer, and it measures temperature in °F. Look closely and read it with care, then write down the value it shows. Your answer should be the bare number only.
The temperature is 60
